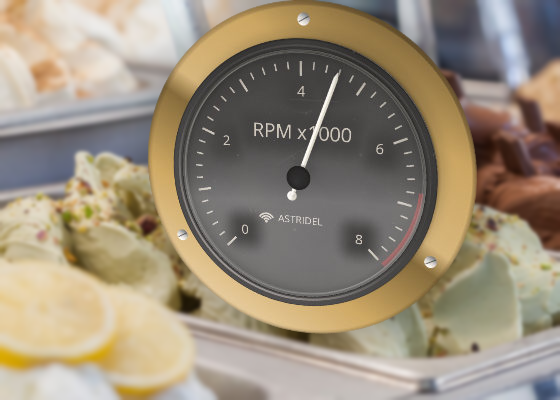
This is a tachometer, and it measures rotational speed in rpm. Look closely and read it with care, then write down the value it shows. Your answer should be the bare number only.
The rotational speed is 4600
